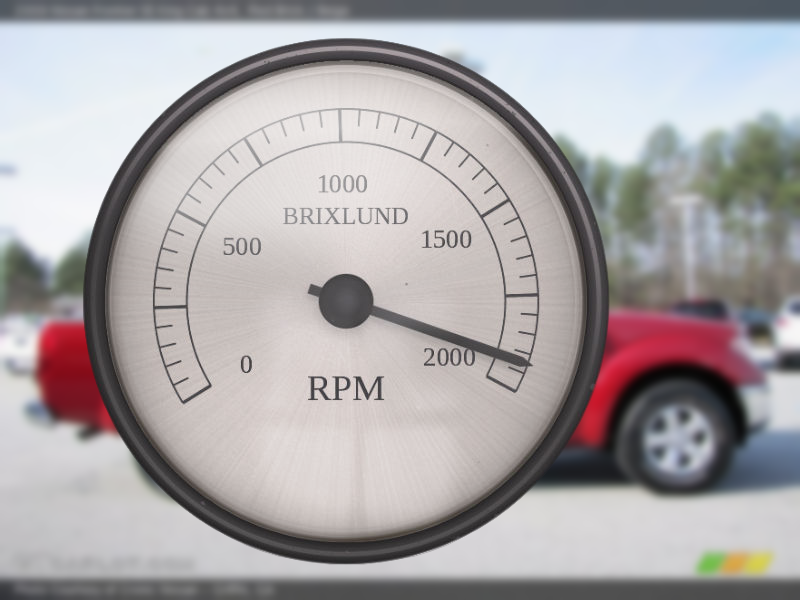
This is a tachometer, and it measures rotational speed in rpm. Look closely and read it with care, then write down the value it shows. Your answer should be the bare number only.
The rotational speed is 1925
